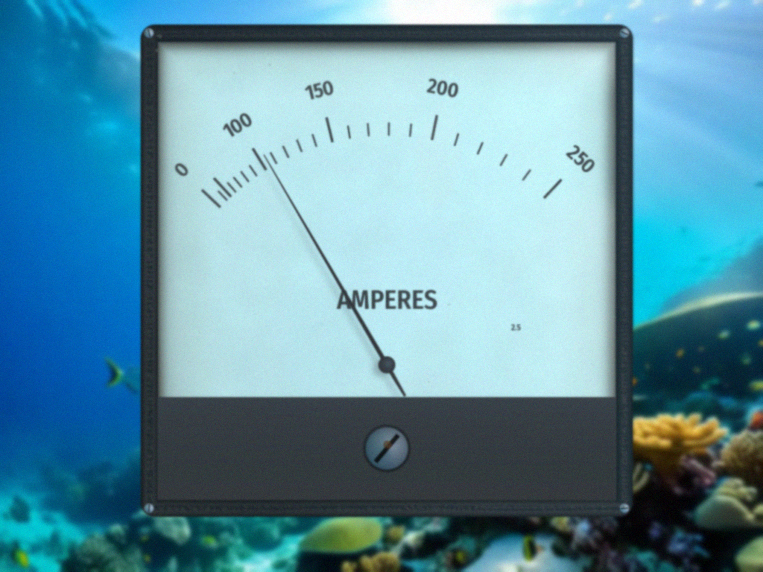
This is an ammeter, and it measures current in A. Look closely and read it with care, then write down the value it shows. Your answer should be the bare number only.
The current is 105
